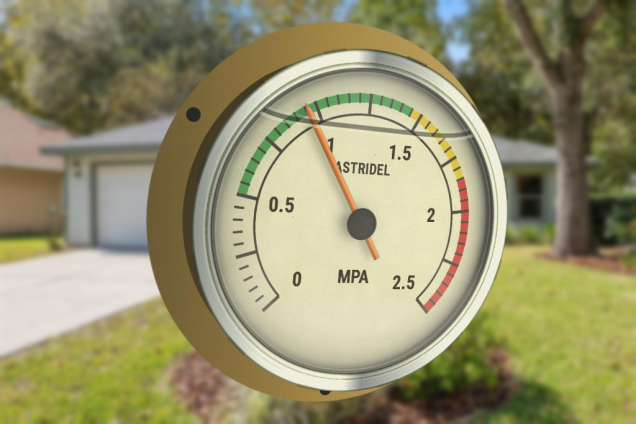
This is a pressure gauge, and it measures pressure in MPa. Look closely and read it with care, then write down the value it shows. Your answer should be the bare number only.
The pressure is 0.95
